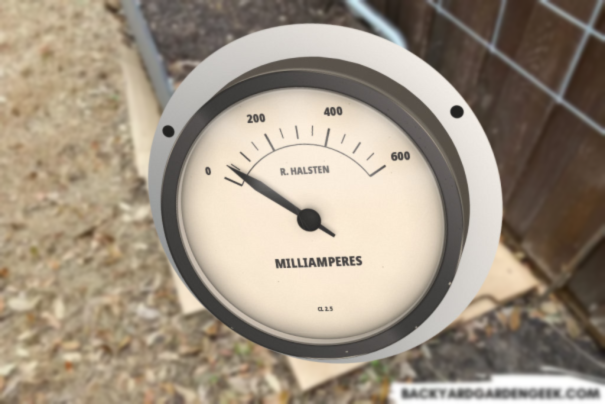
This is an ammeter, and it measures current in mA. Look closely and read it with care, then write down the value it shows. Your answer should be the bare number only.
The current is 50
